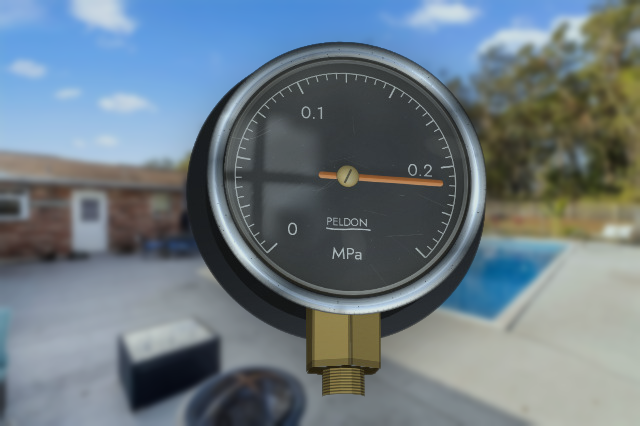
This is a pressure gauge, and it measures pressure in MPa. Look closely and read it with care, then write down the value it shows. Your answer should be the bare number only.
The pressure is 0.21
